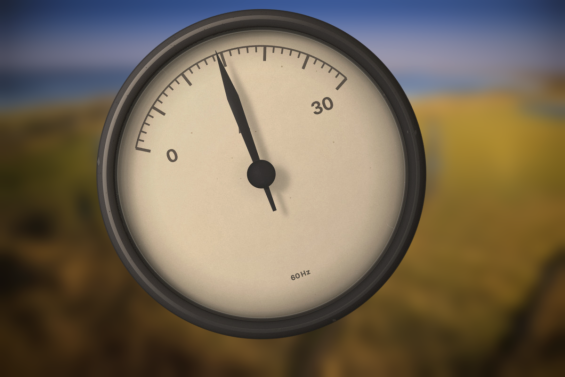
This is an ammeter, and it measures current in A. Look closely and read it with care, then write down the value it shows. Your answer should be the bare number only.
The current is 14.5
